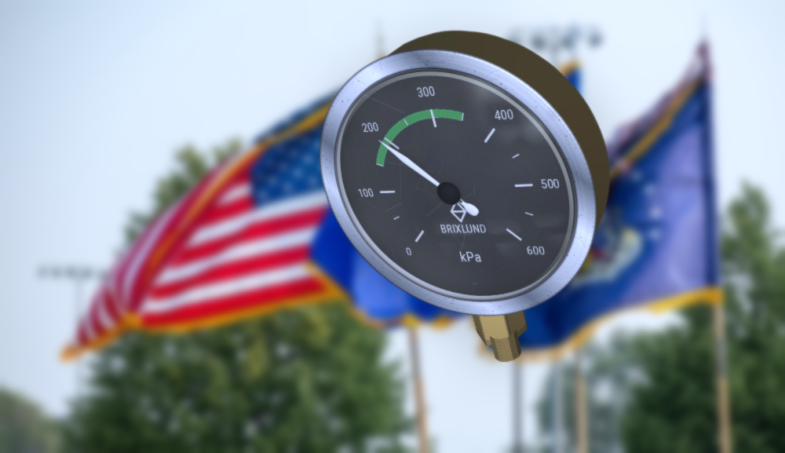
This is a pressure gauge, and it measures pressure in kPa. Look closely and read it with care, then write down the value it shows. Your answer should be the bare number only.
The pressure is 200
